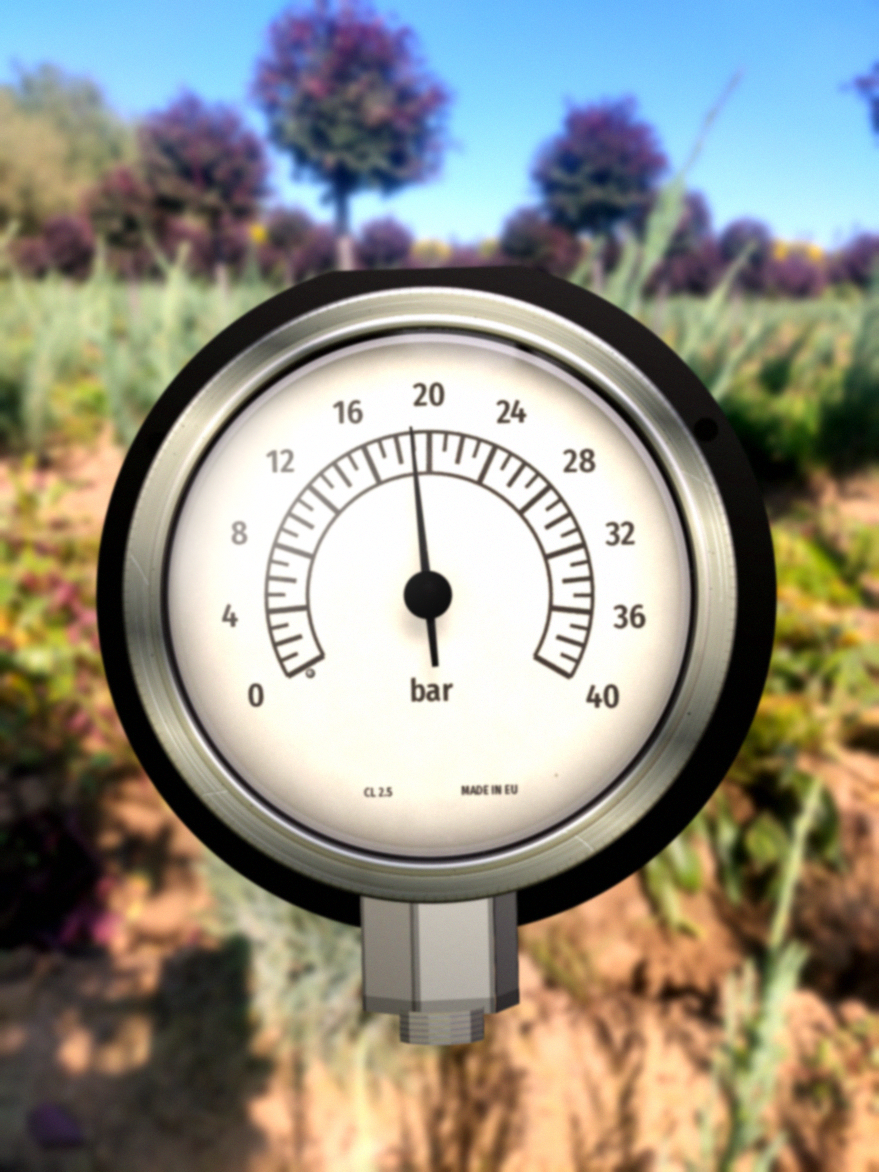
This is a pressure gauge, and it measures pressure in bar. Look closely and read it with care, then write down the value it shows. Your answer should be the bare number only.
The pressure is 19
